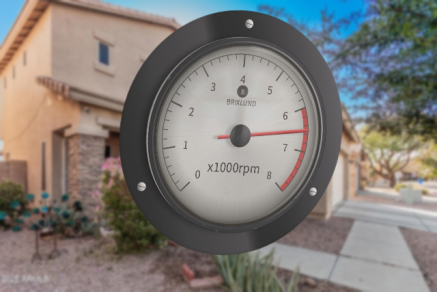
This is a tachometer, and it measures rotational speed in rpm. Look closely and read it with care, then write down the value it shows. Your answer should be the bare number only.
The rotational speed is 6500
